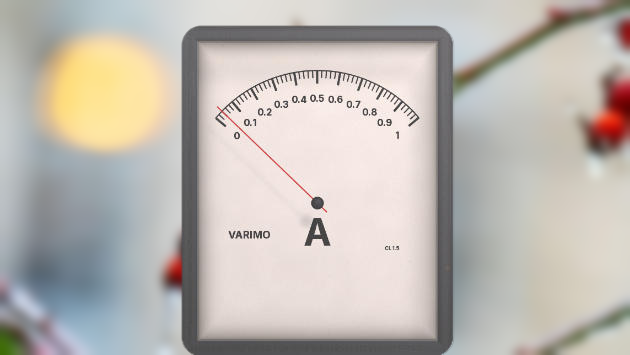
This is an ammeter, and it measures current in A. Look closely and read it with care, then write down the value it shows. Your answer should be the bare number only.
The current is 0.04
